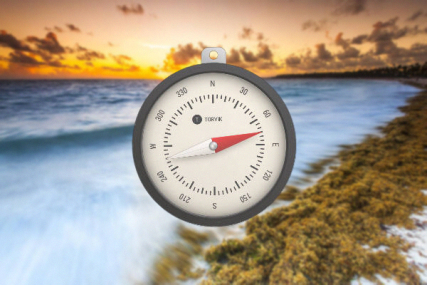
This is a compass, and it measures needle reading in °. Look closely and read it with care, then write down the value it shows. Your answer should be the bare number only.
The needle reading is 75
